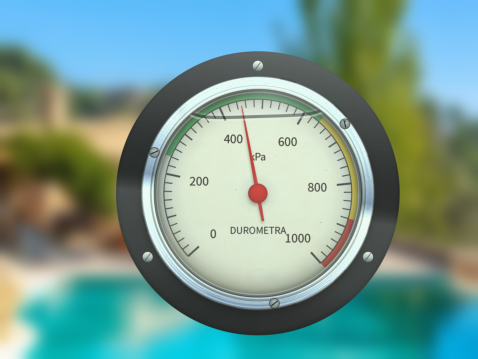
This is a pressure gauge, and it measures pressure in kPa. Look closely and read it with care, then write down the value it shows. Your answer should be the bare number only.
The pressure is 450
